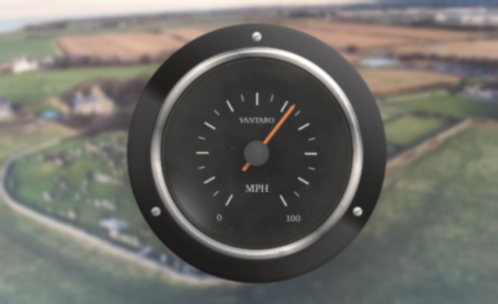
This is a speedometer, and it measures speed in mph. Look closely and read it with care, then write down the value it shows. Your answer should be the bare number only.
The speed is 62.5
